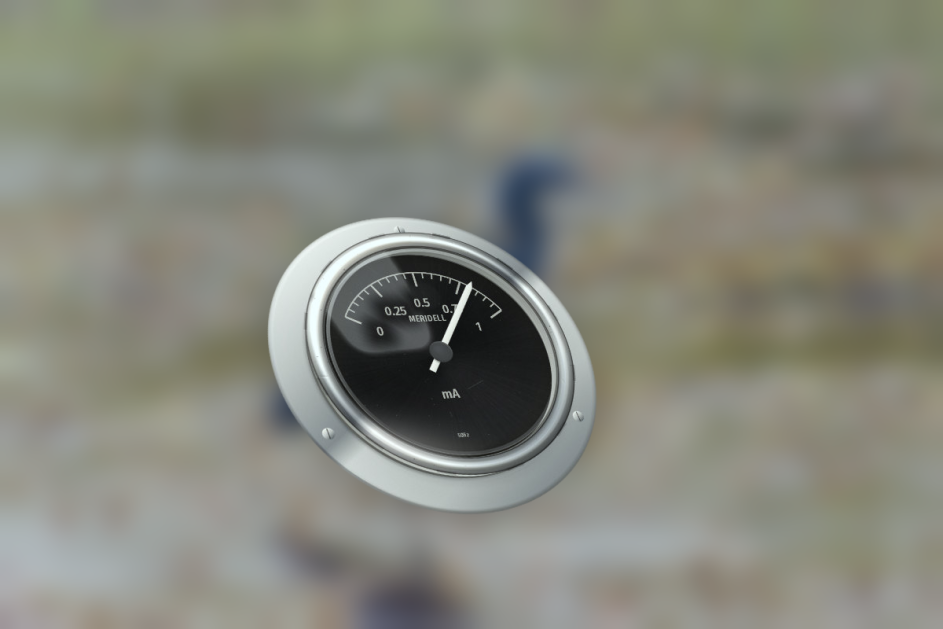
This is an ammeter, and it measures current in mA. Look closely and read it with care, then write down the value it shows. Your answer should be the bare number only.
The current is 0.8
